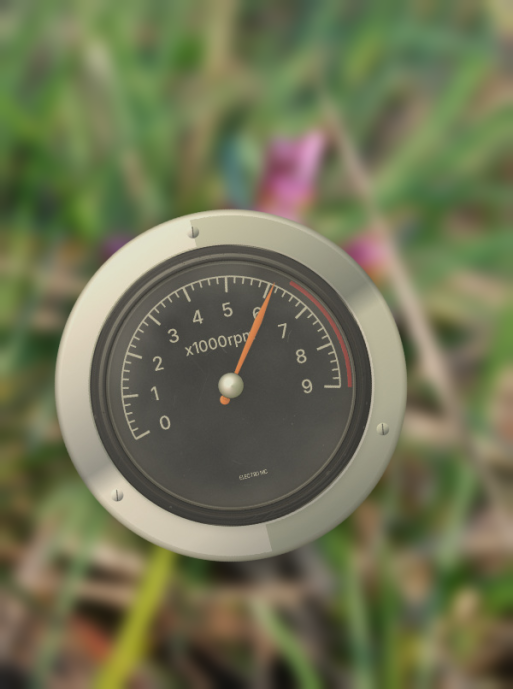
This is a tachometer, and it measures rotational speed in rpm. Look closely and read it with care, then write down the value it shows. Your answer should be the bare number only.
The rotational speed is 6100
